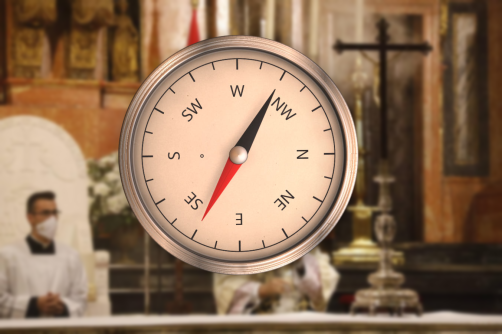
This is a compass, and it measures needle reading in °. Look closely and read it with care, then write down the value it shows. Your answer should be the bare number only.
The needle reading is 120
